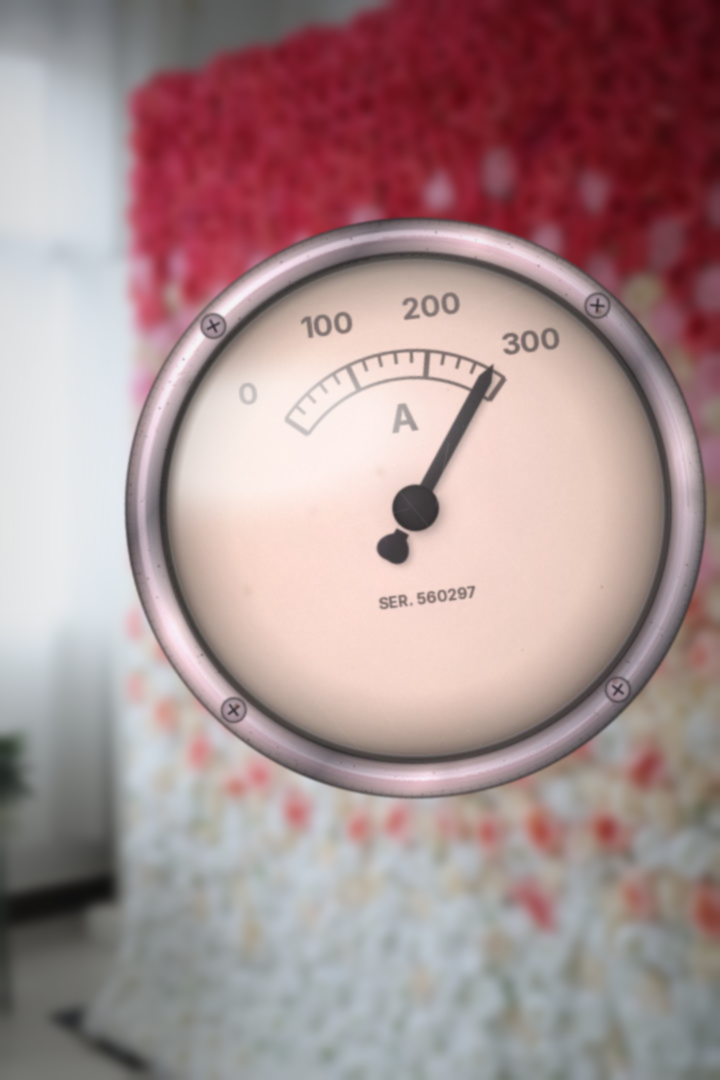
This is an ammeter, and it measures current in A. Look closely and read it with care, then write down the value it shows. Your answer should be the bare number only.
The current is 280
